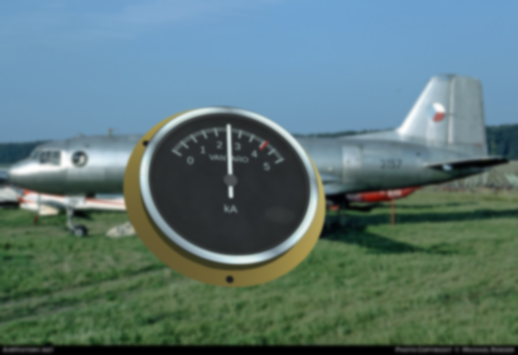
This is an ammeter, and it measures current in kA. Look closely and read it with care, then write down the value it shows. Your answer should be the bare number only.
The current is 2.5
